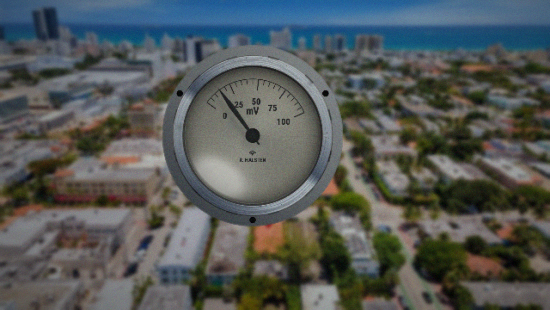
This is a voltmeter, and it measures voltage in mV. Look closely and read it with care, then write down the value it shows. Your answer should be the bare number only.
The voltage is 15
